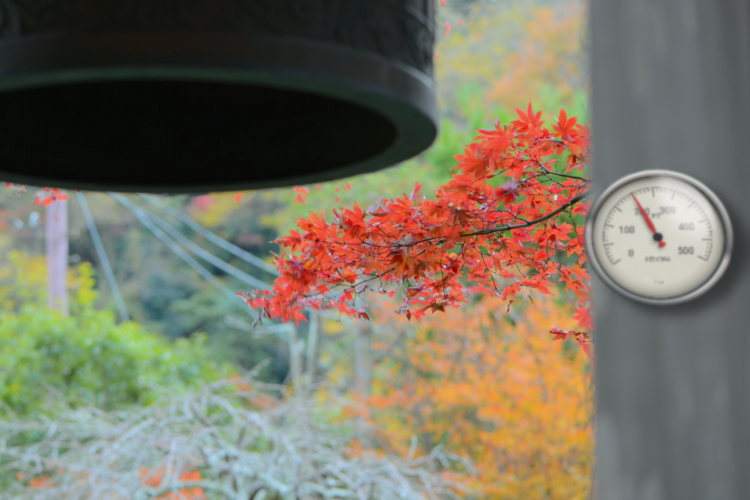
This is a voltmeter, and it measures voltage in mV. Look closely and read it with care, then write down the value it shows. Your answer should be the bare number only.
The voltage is 200
